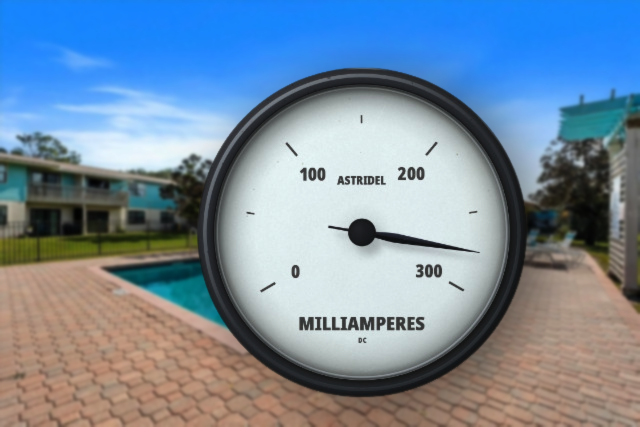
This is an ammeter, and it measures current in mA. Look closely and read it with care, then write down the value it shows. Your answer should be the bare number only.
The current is 275
